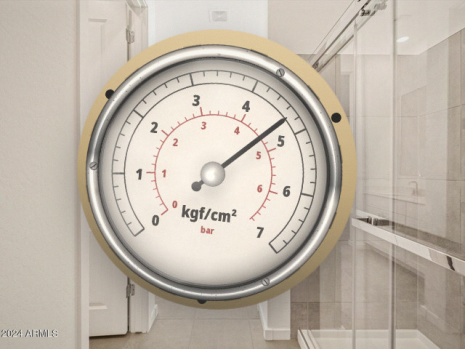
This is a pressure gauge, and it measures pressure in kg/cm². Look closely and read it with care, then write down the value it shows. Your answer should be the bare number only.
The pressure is 4.7
